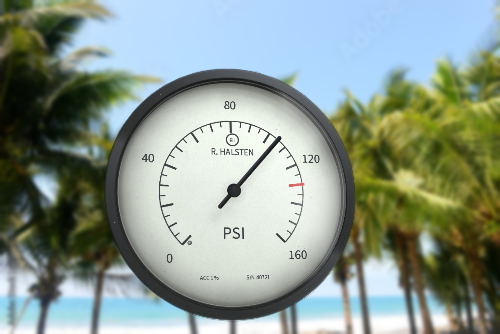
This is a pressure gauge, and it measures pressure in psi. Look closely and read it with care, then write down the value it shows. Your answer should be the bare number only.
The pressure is 105
